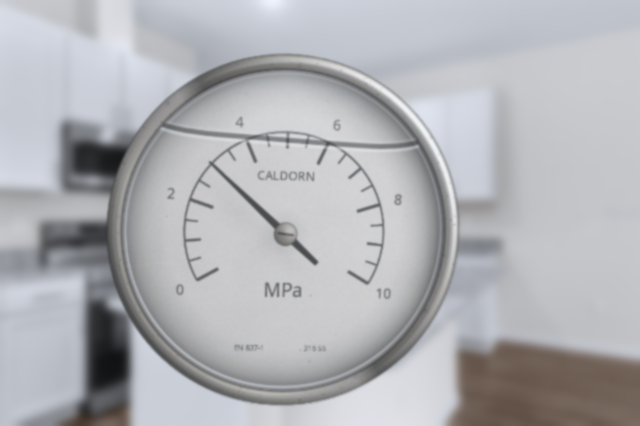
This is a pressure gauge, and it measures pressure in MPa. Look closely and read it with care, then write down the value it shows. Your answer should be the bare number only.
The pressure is 3
